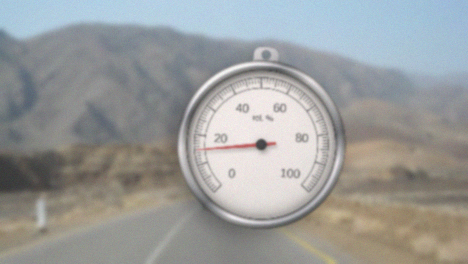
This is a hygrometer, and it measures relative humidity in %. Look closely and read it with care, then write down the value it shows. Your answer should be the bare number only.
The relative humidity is 15
